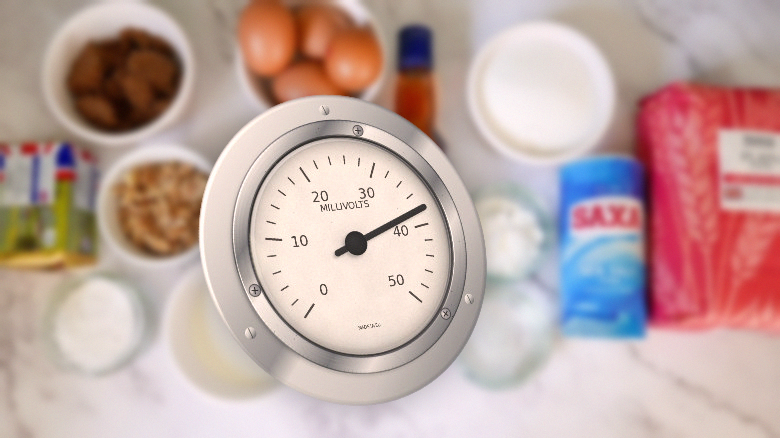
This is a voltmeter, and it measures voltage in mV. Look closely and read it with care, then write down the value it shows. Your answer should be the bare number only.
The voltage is 38
